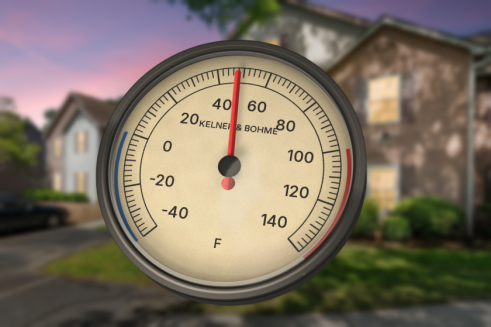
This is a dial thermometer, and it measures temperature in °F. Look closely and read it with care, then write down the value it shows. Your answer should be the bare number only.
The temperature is 48
